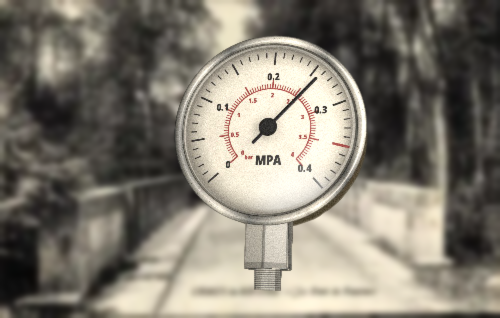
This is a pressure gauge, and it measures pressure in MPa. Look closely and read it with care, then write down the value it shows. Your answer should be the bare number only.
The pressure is 0.26
